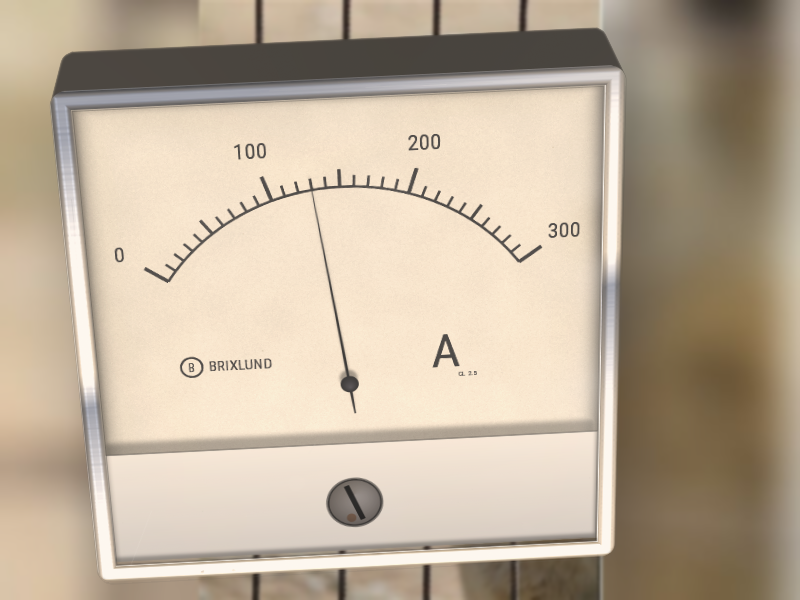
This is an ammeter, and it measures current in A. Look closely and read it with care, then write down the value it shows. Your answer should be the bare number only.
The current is 130
